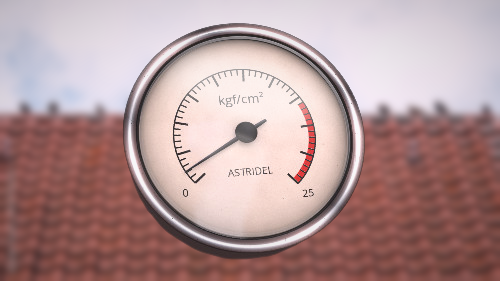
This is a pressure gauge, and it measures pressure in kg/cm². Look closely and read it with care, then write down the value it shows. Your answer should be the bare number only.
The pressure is 1
